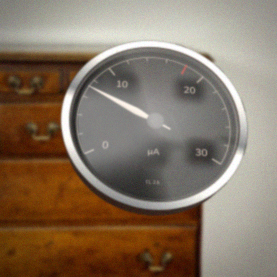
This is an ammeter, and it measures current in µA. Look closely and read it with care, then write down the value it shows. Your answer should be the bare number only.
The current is 7
